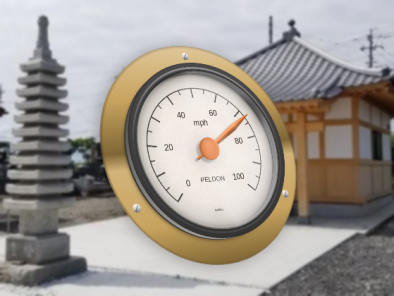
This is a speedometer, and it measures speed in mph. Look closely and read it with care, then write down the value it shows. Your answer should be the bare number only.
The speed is 72.5
